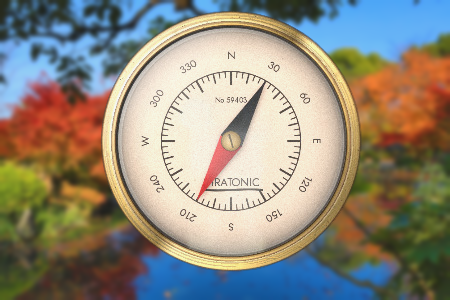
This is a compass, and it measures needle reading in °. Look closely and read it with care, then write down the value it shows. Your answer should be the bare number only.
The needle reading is 210
